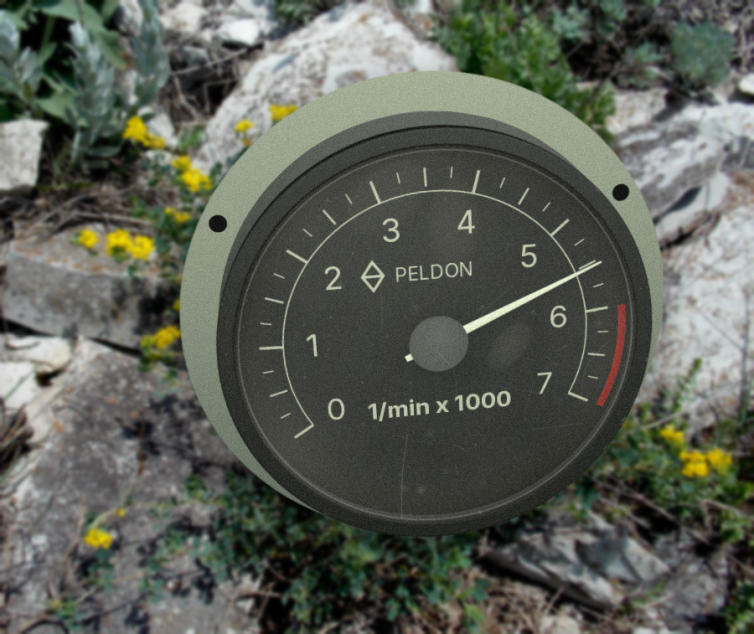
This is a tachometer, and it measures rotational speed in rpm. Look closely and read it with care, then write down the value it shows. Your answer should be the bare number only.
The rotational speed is 5500
